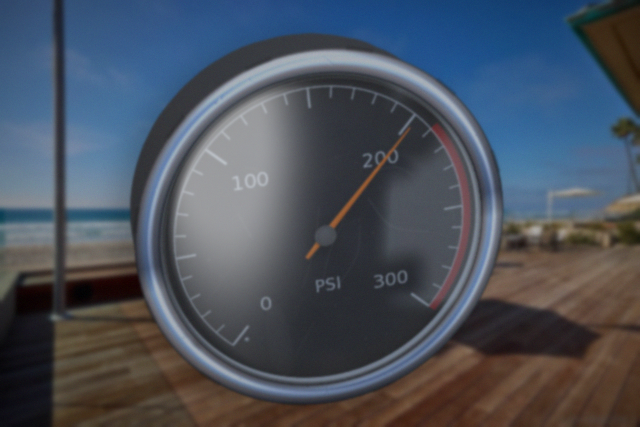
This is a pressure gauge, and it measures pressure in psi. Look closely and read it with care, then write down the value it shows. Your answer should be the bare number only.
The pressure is 200
